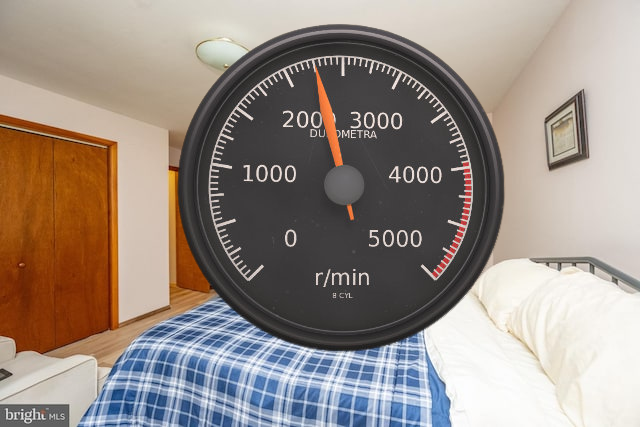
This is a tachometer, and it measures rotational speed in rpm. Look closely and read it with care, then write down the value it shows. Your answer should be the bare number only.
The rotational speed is 2250
